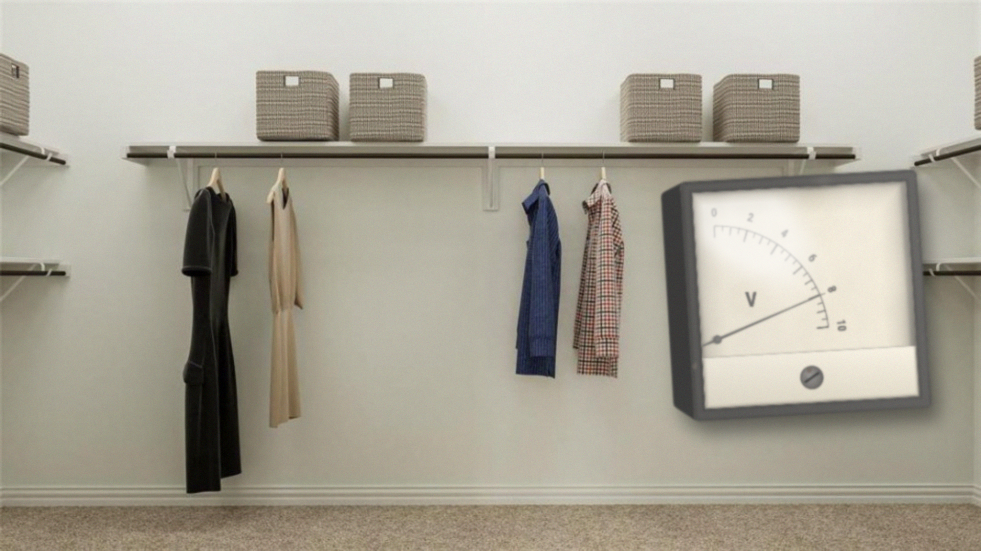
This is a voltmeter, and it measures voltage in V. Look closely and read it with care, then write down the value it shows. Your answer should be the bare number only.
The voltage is 8
